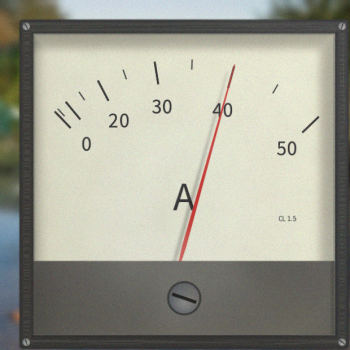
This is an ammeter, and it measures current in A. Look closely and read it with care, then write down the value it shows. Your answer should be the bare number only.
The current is 40
